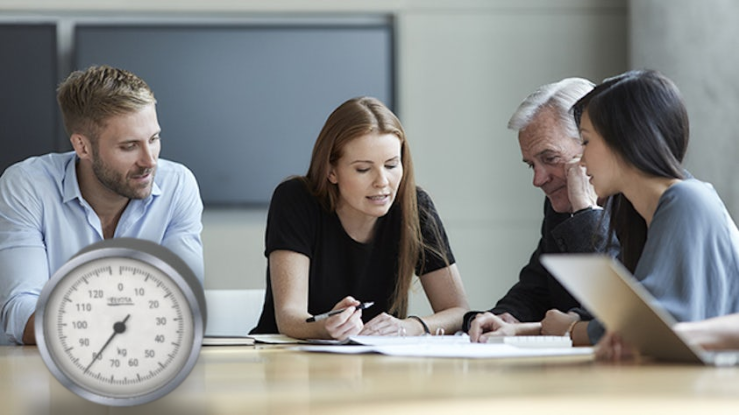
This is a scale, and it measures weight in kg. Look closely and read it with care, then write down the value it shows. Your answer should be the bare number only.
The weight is 80
